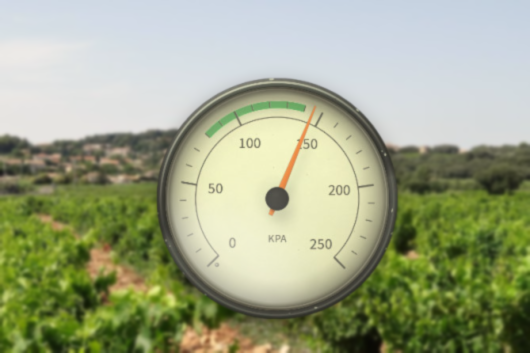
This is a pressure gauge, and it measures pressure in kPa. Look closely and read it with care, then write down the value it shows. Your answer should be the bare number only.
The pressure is 145
